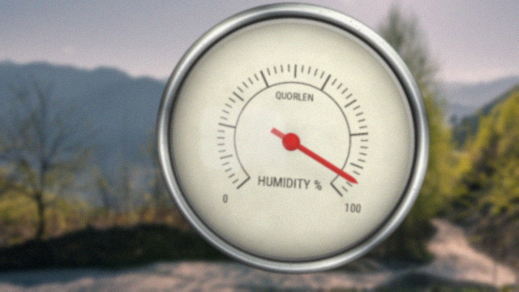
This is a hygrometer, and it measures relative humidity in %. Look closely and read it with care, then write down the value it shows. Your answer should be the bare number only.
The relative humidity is 94
